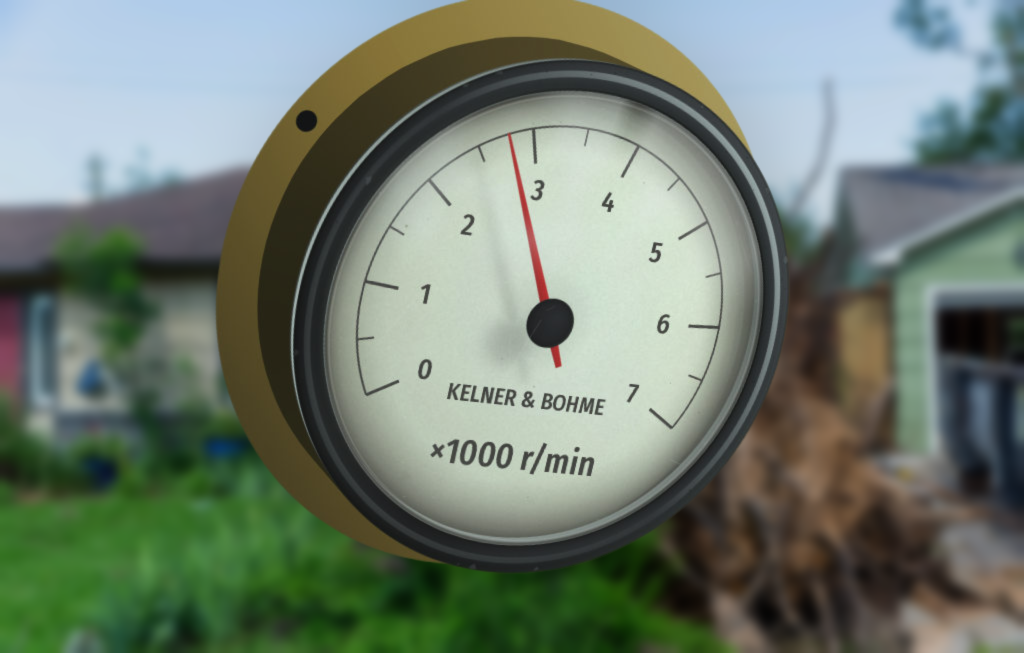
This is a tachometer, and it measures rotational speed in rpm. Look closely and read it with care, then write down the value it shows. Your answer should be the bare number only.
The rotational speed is 2750
